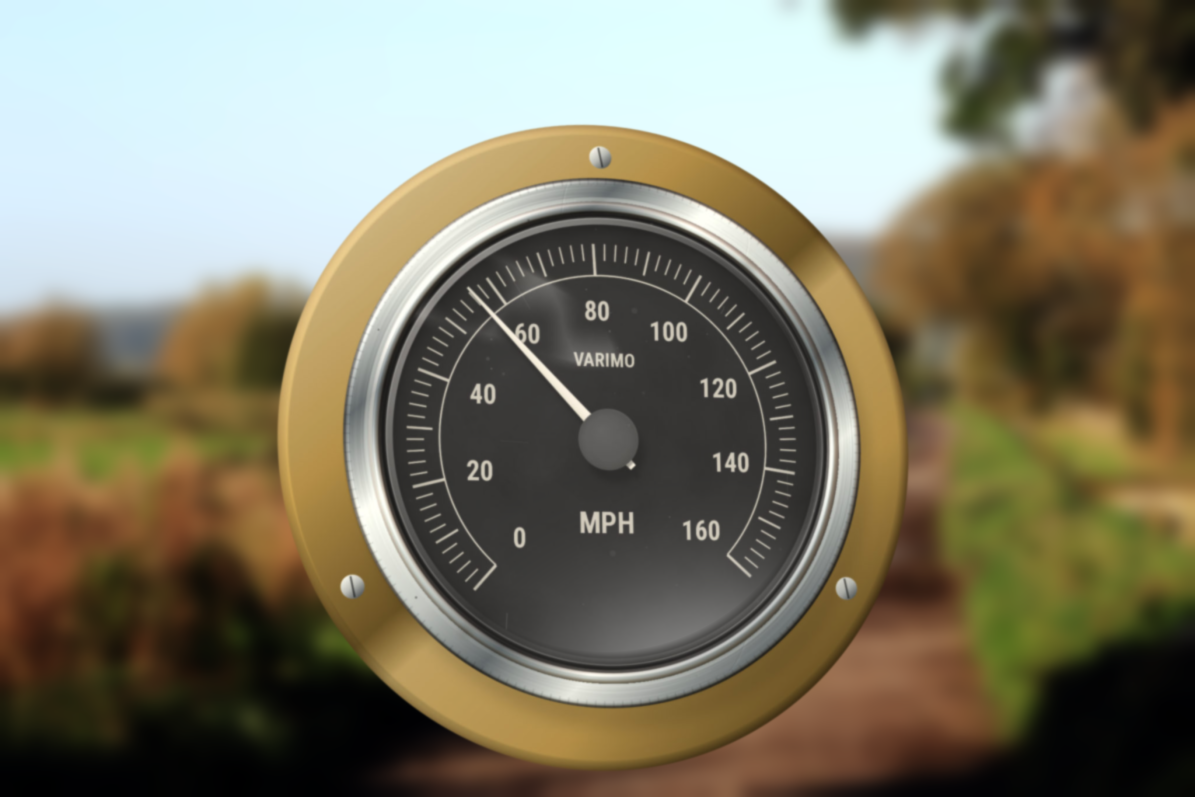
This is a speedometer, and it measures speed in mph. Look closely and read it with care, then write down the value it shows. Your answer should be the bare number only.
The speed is 56
